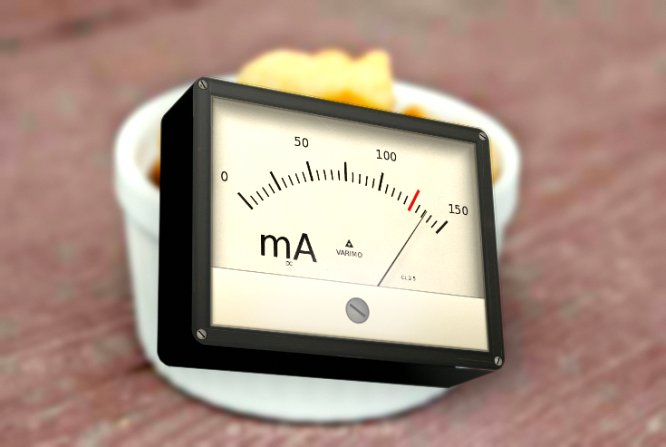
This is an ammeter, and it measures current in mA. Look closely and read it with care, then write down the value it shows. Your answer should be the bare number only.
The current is 135
